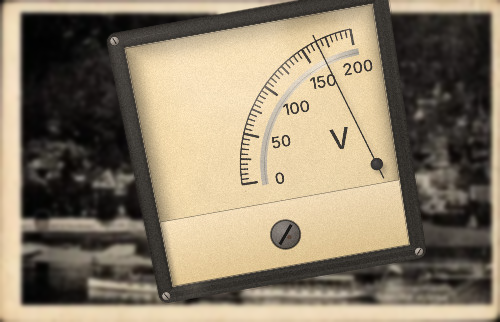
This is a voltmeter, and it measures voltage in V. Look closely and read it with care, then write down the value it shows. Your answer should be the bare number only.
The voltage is 165
